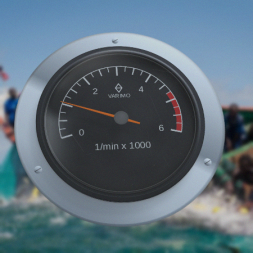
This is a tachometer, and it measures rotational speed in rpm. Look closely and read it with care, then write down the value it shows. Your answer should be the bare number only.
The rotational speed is 1000
